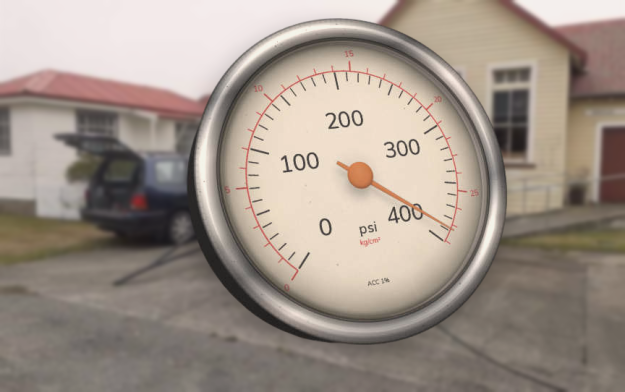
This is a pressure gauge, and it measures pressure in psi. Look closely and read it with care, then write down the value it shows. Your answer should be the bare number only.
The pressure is 390
